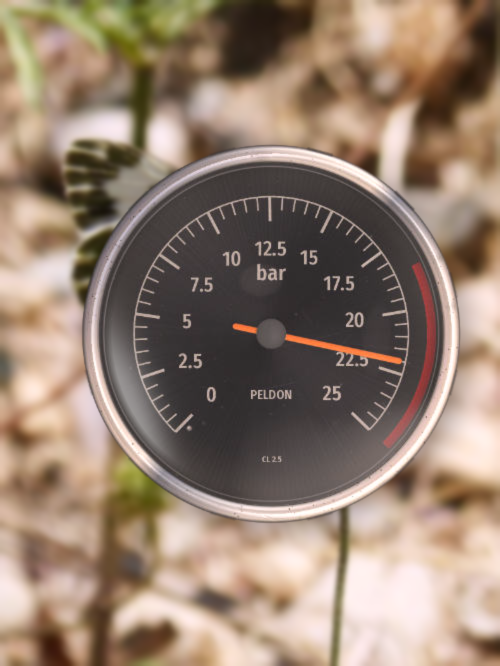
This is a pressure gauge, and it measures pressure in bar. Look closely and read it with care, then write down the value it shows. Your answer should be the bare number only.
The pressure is 22
